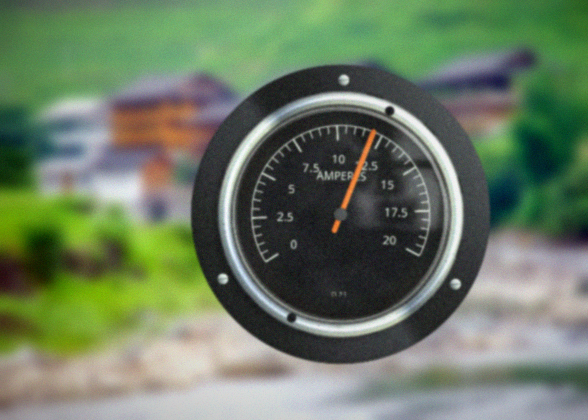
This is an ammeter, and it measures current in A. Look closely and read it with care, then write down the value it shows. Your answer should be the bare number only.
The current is 12
